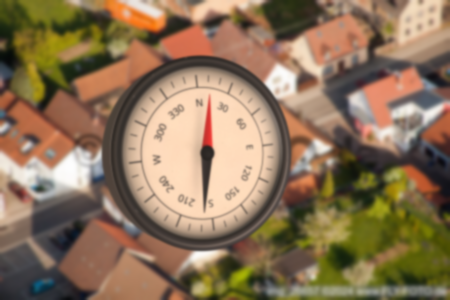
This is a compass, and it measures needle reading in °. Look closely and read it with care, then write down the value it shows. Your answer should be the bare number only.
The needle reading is 10
